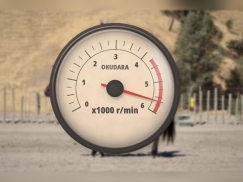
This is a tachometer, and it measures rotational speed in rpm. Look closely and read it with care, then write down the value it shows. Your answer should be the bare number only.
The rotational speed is 5625
